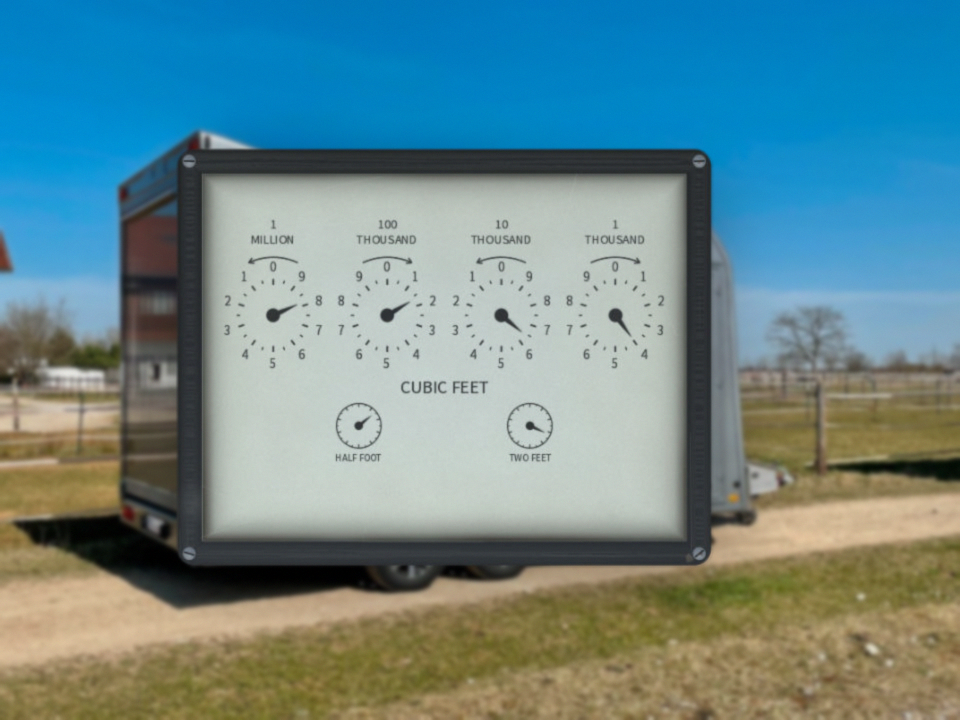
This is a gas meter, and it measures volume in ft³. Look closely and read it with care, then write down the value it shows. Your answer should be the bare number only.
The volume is 816400
